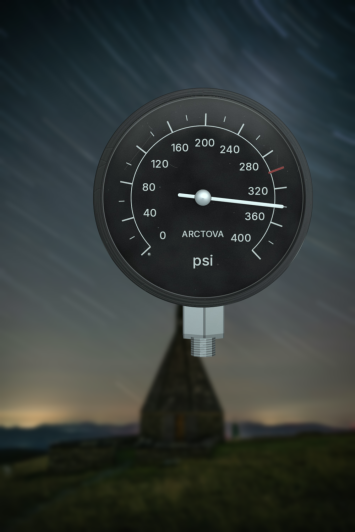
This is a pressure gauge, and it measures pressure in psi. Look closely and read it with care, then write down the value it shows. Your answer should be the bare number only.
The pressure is 340
